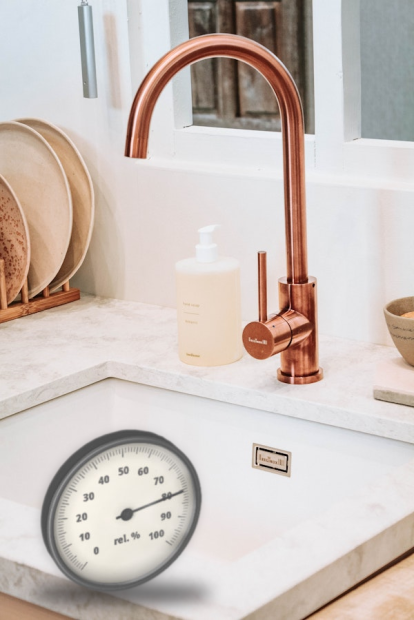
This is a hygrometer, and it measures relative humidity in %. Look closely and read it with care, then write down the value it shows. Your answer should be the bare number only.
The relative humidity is 80
